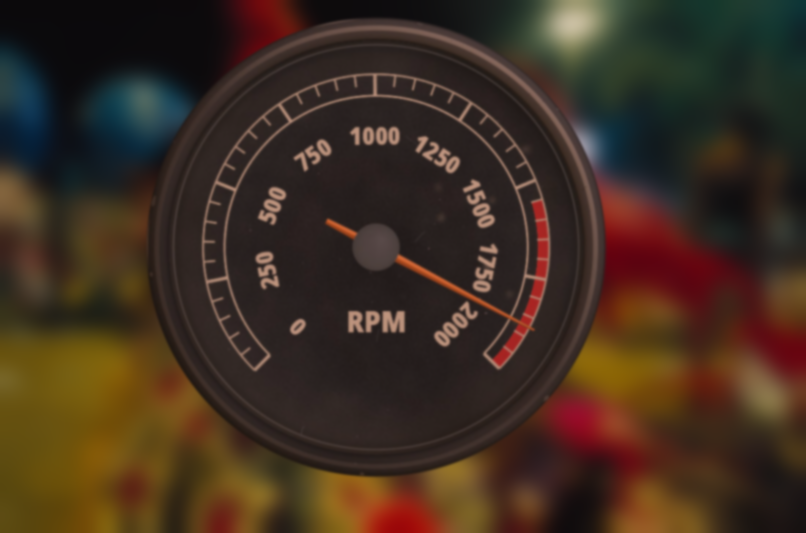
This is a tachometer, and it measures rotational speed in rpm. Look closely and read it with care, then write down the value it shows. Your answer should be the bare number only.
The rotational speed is 1875
